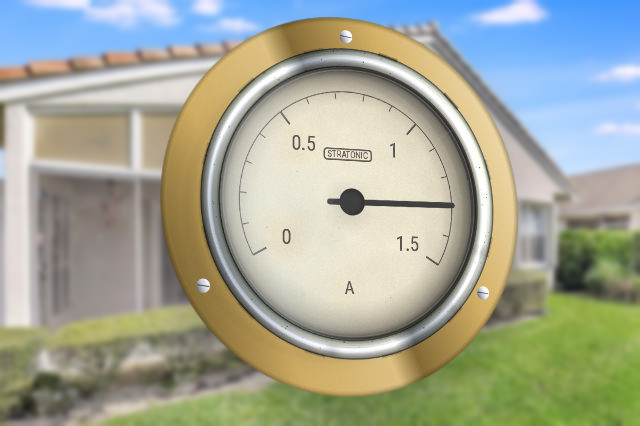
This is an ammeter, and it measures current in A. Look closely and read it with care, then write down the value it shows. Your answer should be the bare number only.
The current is 1.3
